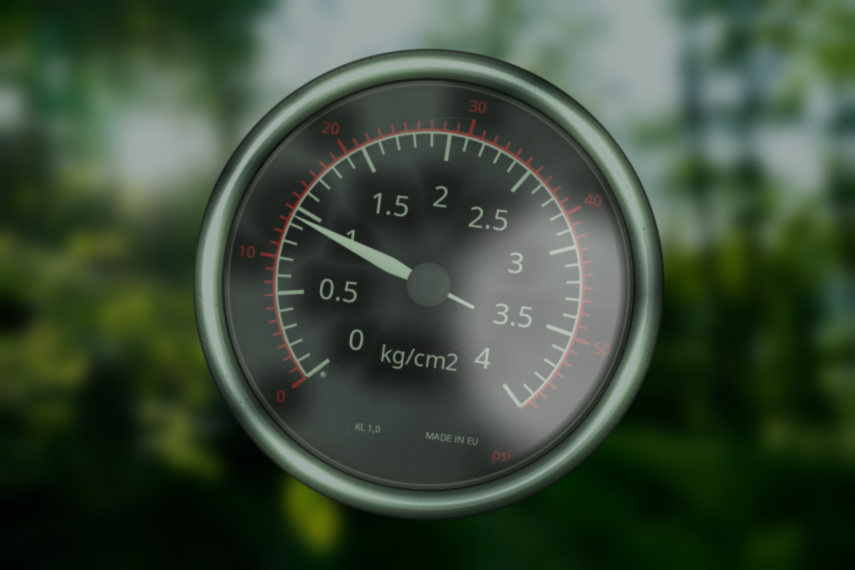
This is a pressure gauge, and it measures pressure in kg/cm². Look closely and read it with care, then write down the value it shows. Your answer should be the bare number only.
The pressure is 0.95
